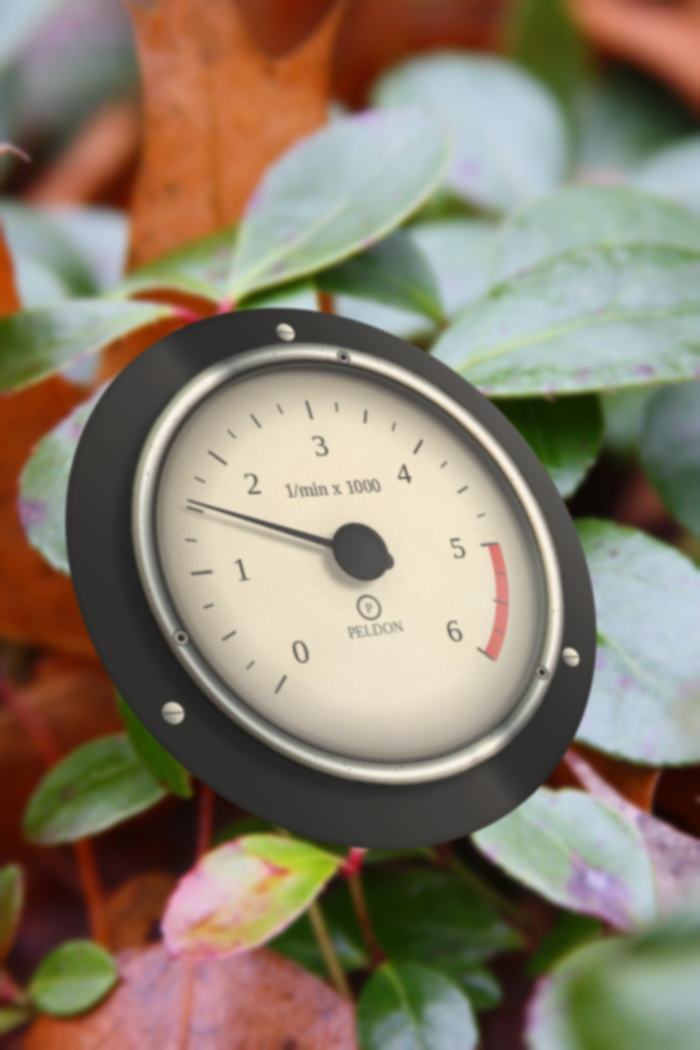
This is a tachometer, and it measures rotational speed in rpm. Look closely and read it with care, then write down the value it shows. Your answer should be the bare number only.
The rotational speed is 1500
